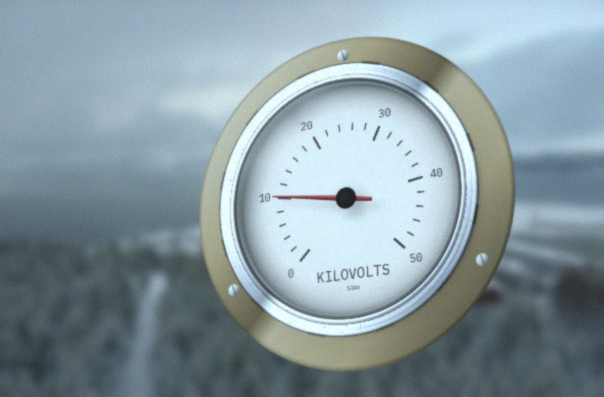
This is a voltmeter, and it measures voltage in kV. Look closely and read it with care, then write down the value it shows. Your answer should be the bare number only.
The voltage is 10
